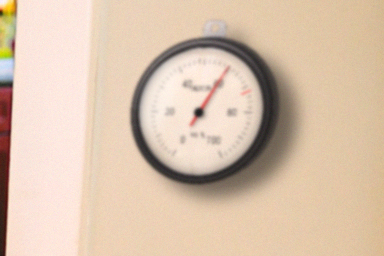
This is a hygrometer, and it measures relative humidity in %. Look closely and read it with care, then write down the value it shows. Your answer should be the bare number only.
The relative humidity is 60
